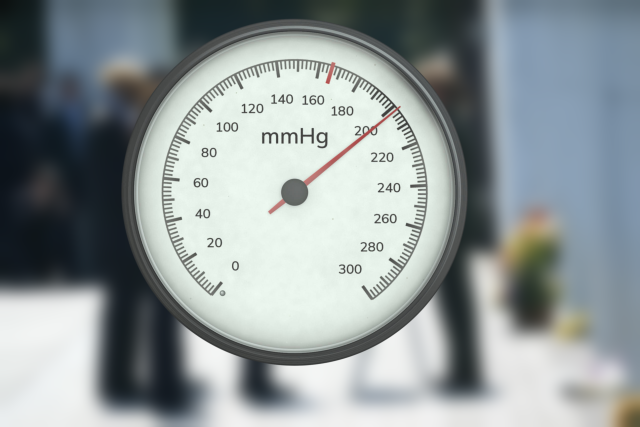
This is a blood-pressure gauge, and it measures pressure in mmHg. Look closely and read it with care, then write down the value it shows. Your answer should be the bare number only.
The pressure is 202
